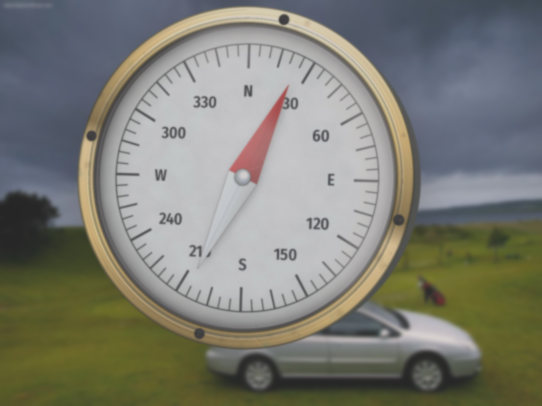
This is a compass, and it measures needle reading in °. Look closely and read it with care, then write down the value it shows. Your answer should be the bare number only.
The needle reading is 25
